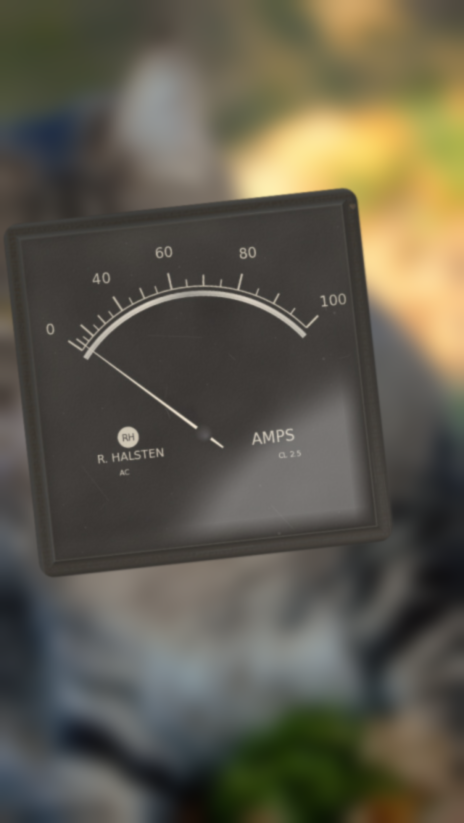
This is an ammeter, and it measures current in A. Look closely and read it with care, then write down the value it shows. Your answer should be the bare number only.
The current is 10
